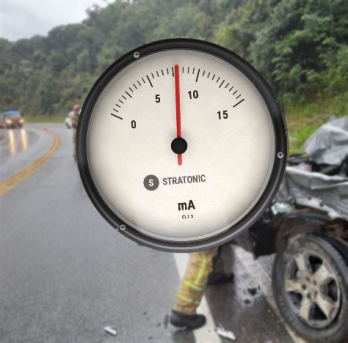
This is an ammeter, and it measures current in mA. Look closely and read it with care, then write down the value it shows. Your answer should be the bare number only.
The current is 8
